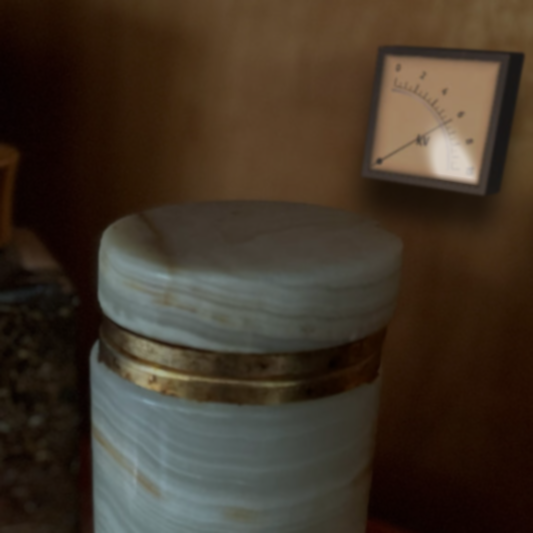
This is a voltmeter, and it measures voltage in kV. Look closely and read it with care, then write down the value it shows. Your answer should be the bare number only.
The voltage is 6
